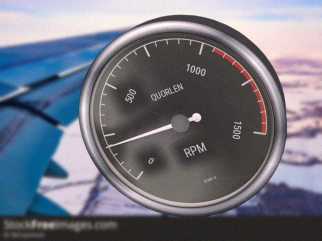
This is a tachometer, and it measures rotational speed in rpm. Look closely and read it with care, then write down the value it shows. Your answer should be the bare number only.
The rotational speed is 200
